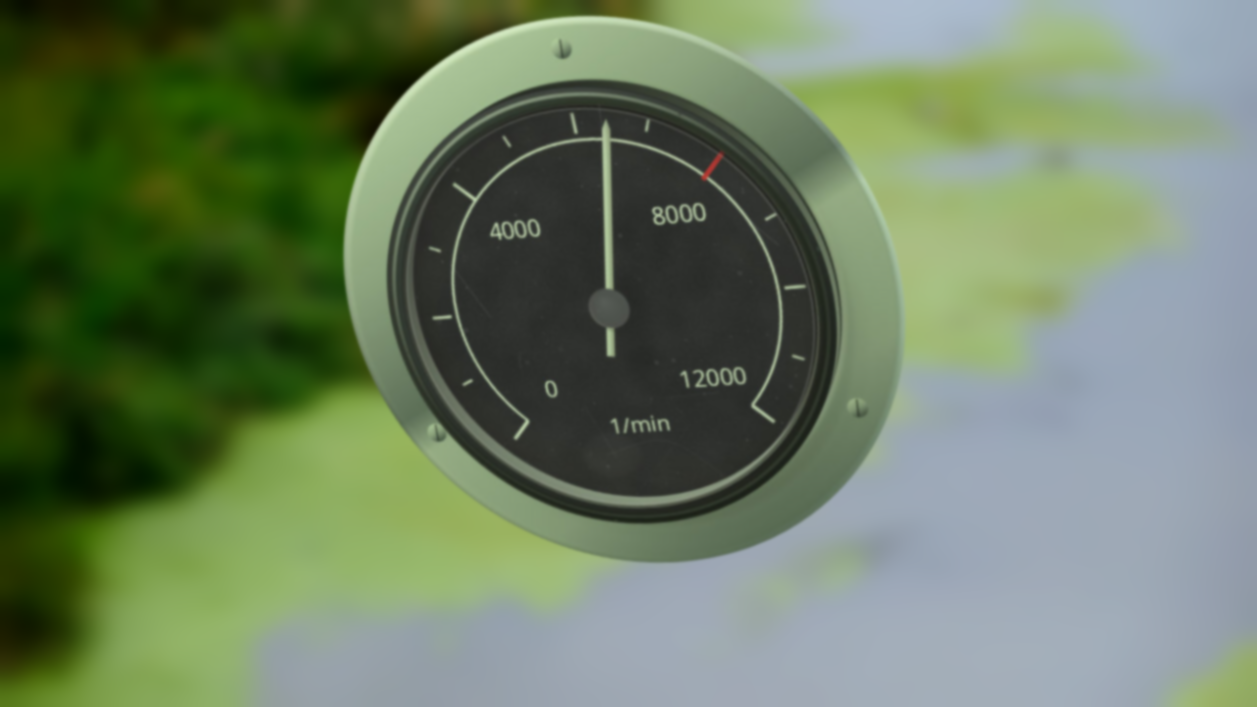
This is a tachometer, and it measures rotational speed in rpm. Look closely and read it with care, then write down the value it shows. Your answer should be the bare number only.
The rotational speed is 6500
